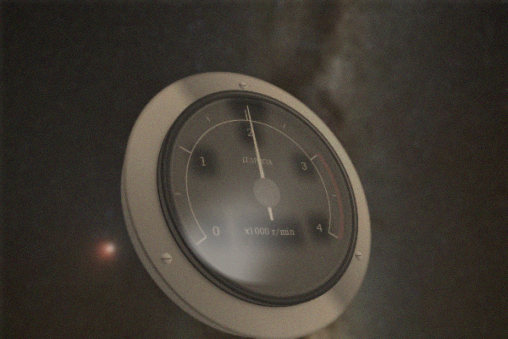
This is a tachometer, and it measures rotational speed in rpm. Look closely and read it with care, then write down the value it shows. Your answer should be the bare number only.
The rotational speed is 2000
